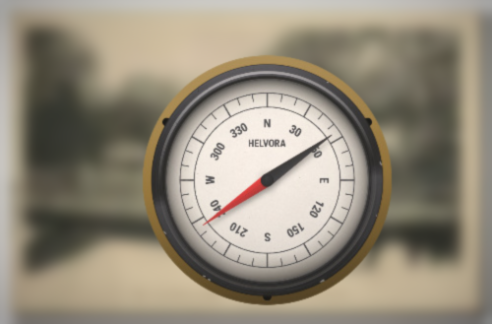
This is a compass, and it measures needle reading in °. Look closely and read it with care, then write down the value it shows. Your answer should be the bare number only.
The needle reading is 235
